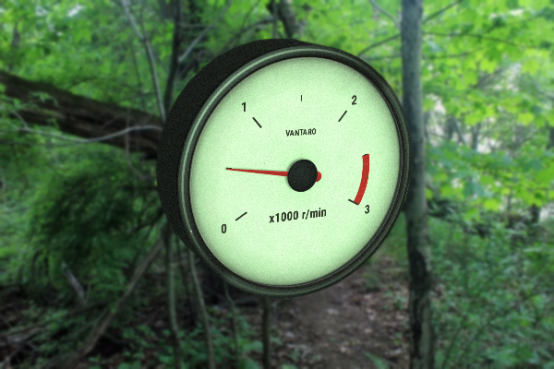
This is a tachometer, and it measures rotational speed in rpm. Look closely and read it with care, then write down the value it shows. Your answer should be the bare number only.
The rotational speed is 500
